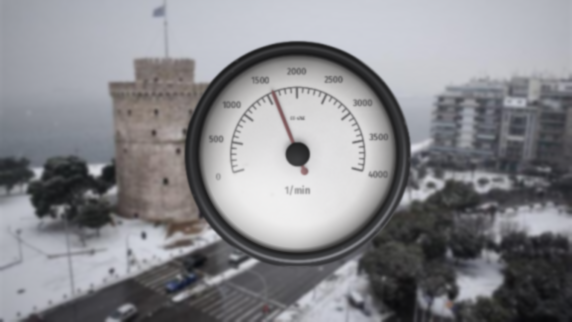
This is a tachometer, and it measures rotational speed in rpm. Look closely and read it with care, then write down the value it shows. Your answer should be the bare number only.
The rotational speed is 1600
